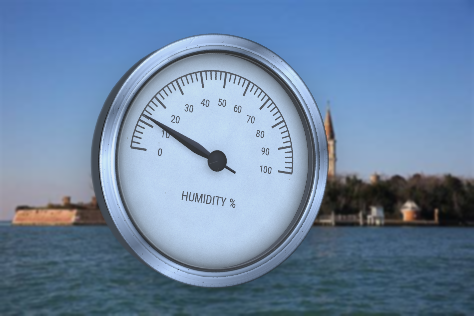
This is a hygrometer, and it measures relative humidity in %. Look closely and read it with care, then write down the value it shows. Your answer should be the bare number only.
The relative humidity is 12
